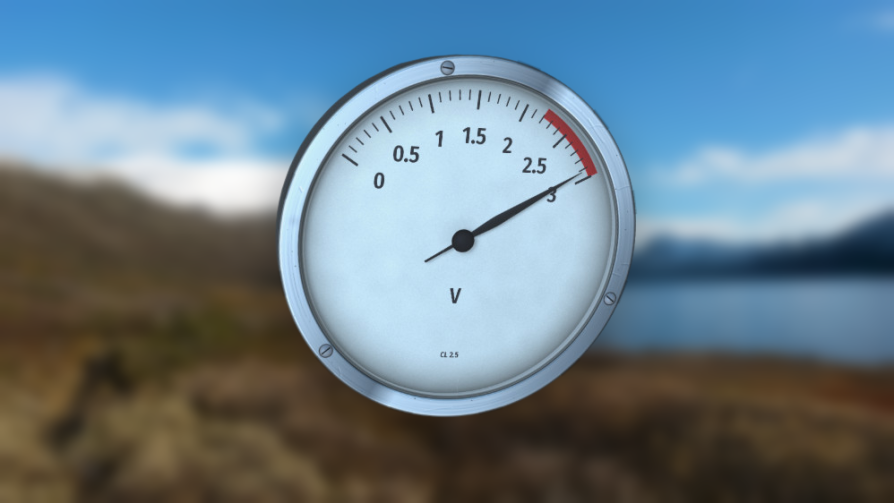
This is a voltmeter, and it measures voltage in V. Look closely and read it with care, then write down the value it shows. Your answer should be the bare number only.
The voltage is 2.9
